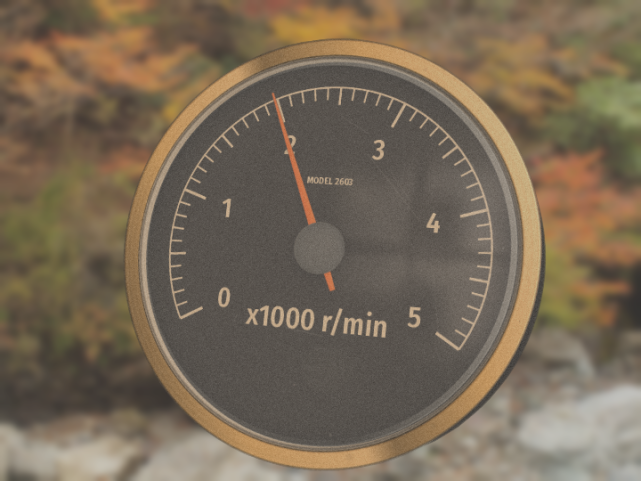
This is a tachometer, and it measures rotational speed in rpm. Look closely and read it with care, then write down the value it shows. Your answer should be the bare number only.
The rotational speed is 2000
